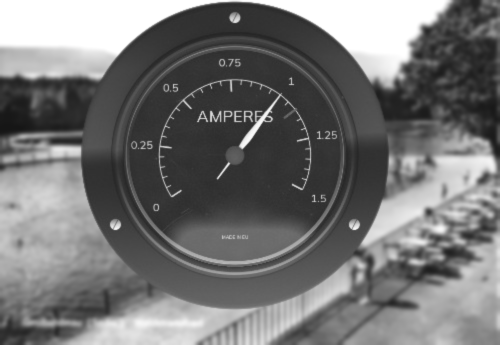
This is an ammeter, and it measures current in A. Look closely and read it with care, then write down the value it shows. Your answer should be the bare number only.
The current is 1
